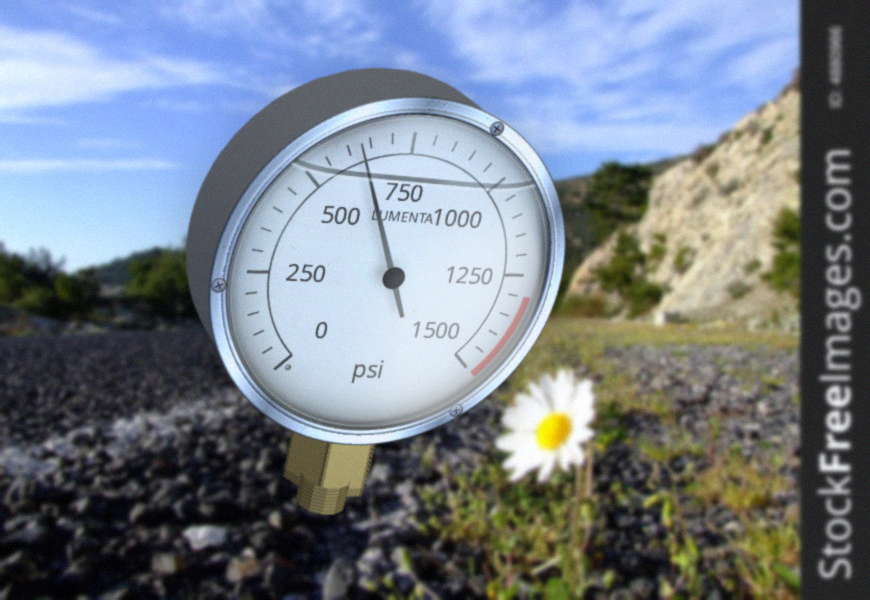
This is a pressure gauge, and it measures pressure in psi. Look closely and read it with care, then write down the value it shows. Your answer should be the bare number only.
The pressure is 625
